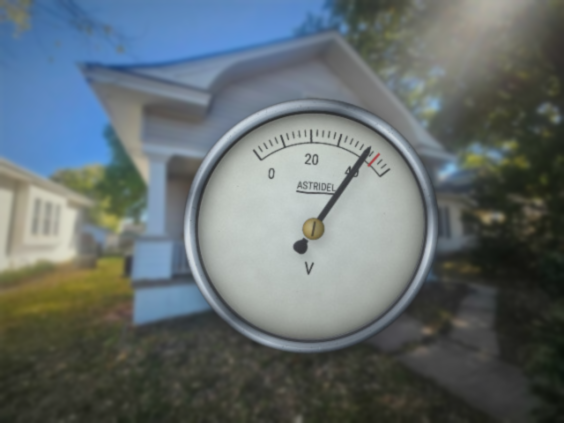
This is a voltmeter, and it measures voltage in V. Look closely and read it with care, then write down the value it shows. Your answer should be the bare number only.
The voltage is 40
